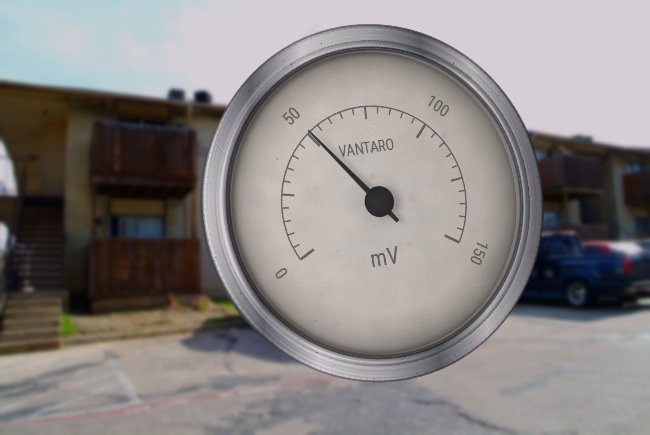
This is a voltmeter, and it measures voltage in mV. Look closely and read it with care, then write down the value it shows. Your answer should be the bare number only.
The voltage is 50
